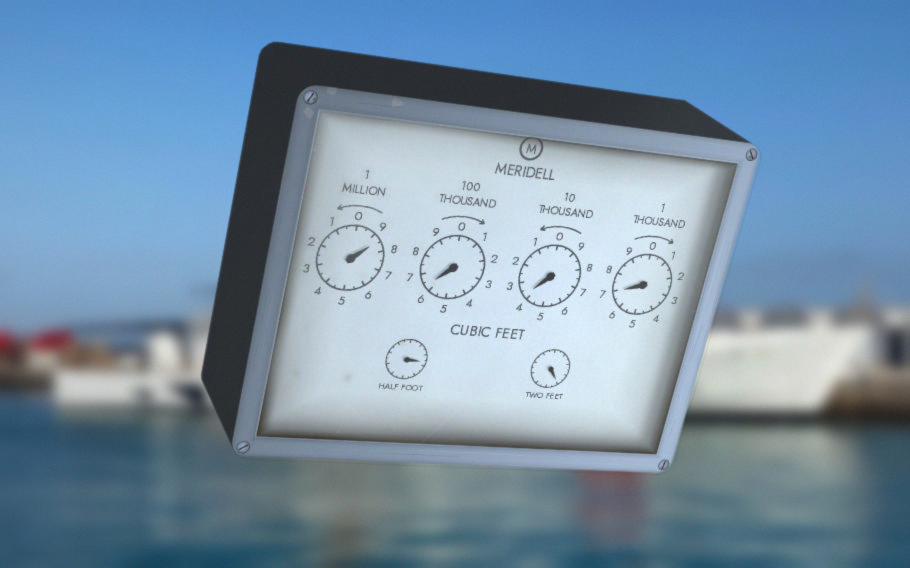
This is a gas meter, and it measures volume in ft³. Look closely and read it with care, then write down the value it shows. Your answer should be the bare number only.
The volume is 863700
